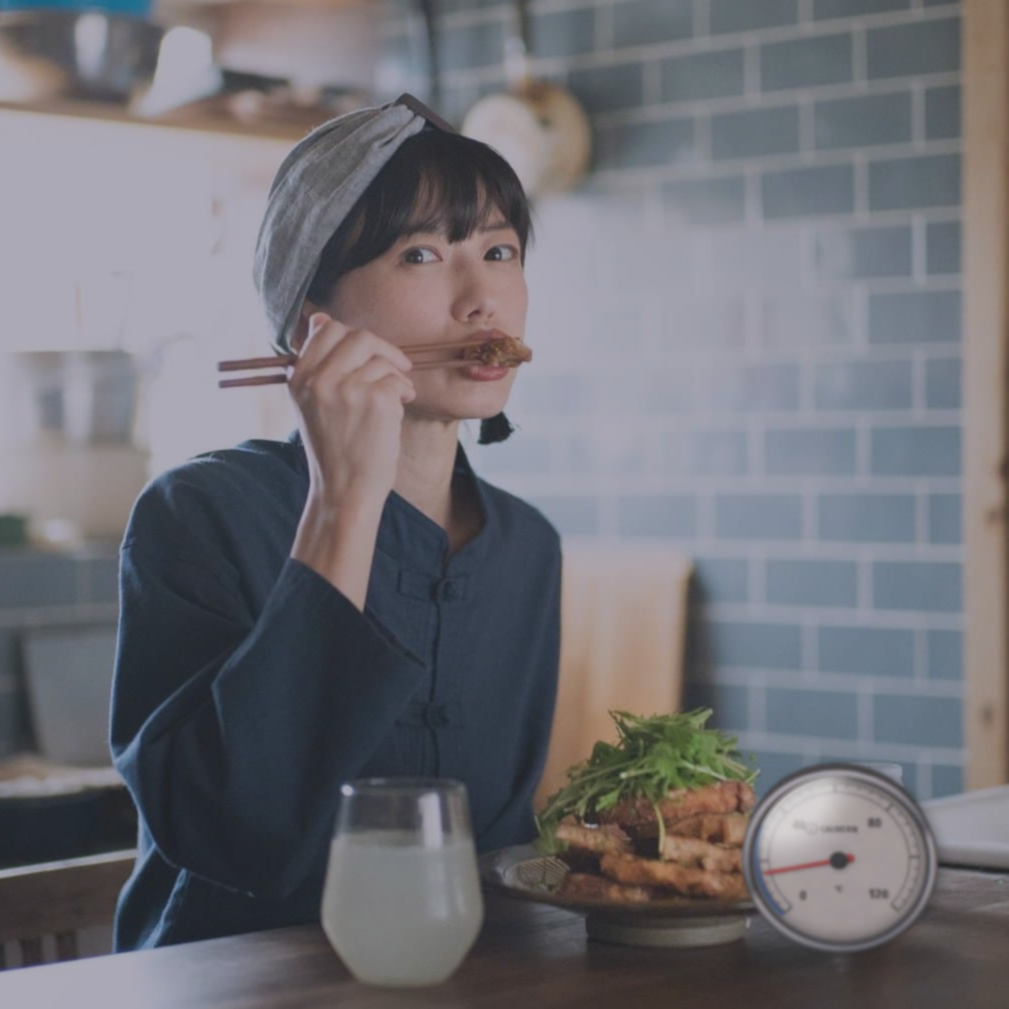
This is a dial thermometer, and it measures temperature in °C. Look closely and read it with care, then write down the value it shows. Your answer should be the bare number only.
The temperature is 16
